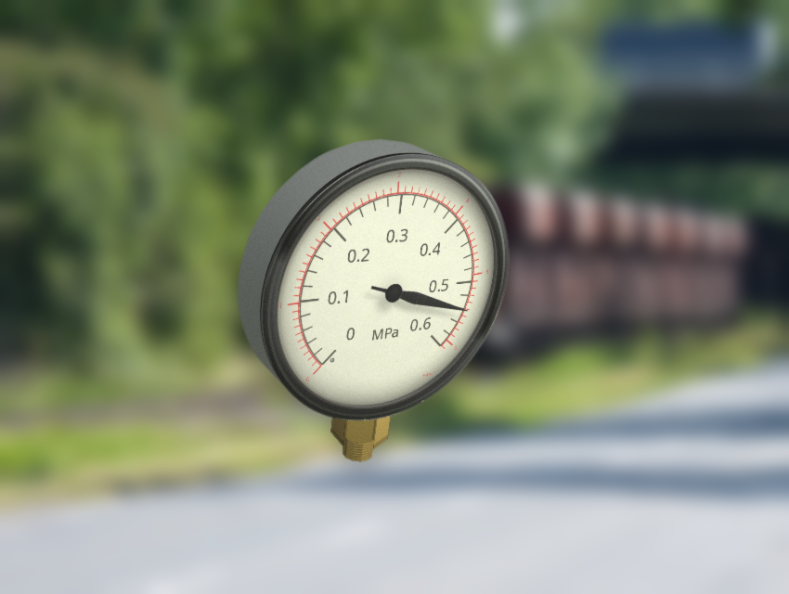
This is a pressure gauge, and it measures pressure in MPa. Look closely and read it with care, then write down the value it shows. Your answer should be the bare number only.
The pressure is 0.54
